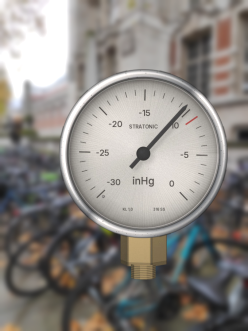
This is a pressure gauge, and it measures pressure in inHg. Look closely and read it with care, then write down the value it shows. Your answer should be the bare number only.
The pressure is -10.5
